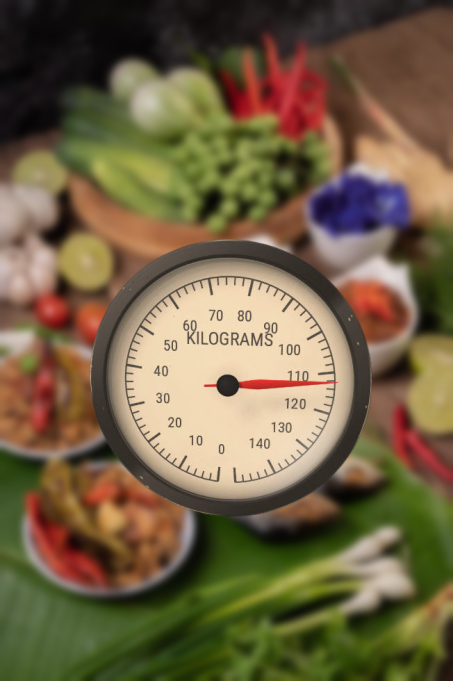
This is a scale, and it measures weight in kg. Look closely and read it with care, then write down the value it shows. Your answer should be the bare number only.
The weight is 112
